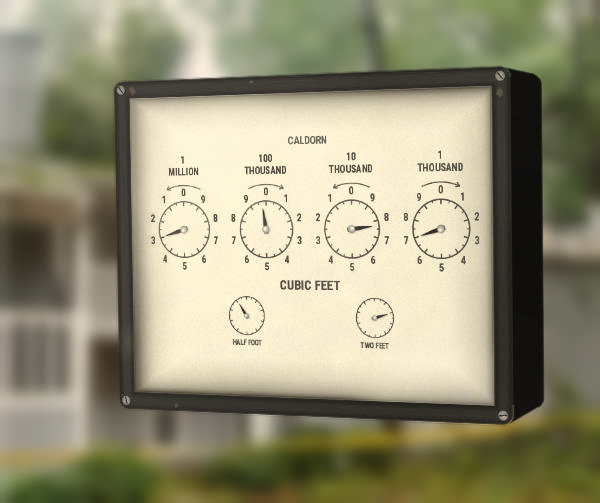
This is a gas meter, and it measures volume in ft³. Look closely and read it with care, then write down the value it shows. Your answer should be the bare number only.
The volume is 297700
